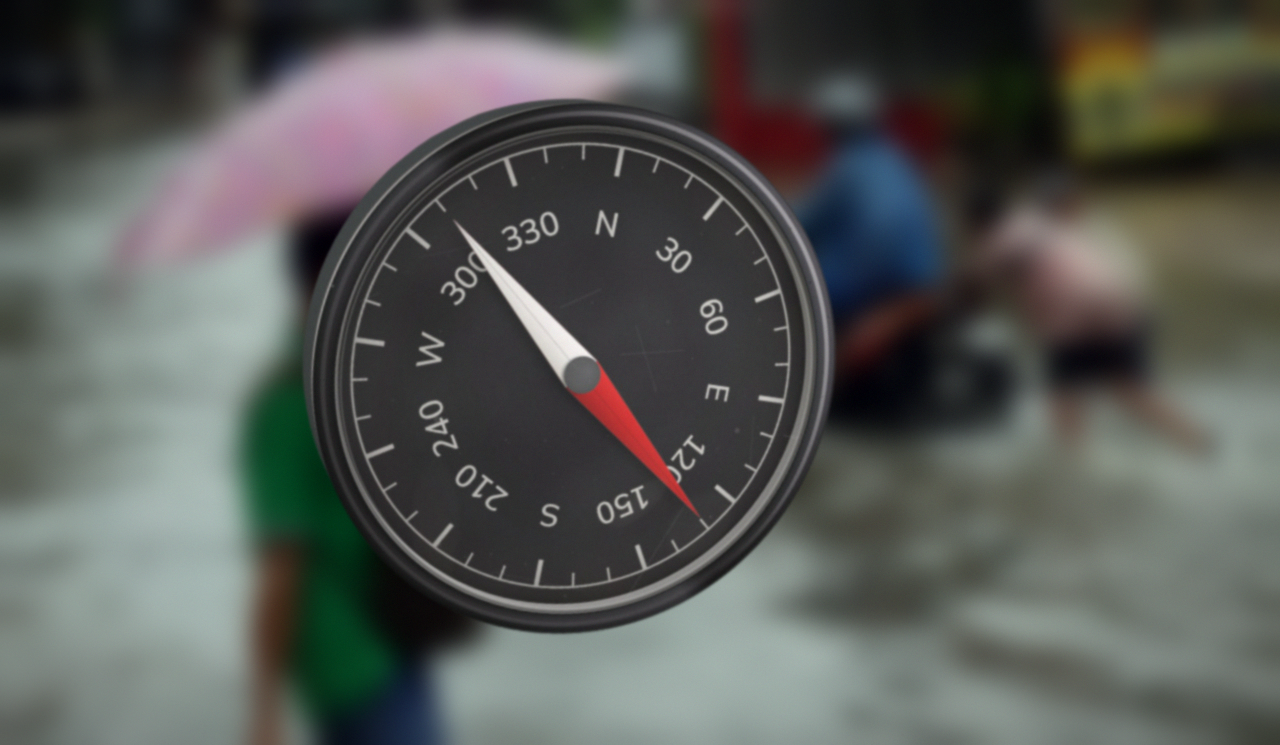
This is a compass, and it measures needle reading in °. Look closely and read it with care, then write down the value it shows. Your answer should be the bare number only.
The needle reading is 130
